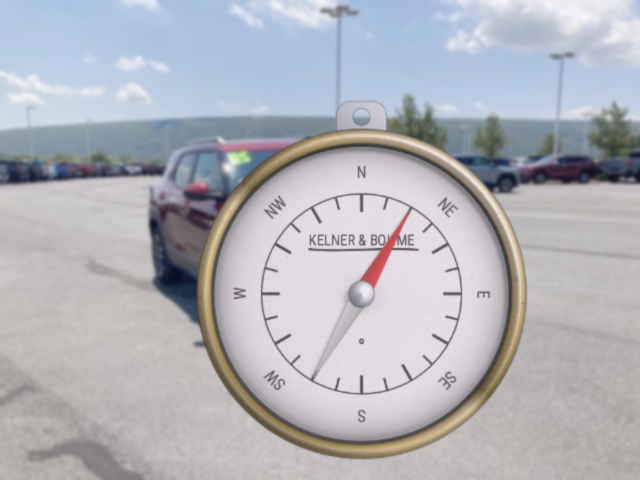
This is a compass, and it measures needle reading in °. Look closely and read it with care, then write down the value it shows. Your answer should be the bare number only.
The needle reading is 30
